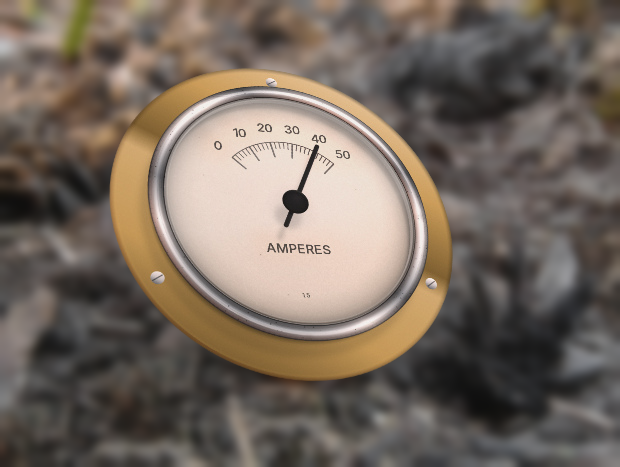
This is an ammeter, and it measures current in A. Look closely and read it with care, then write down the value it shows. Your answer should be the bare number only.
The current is 40
